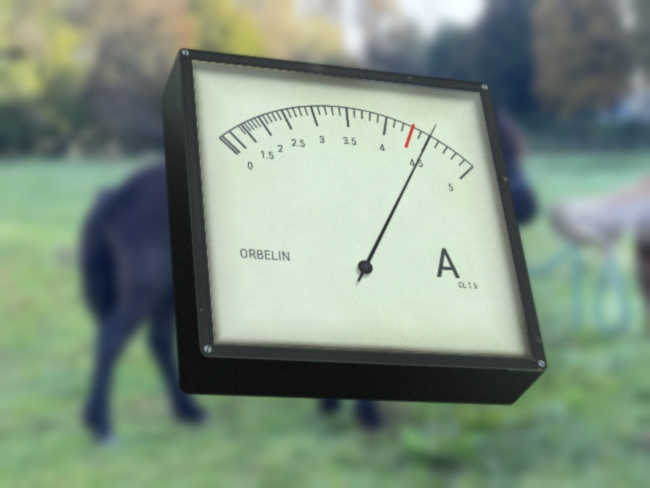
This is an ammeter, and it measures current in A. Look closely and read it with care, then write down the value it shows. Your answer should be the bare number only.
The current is 4.5
